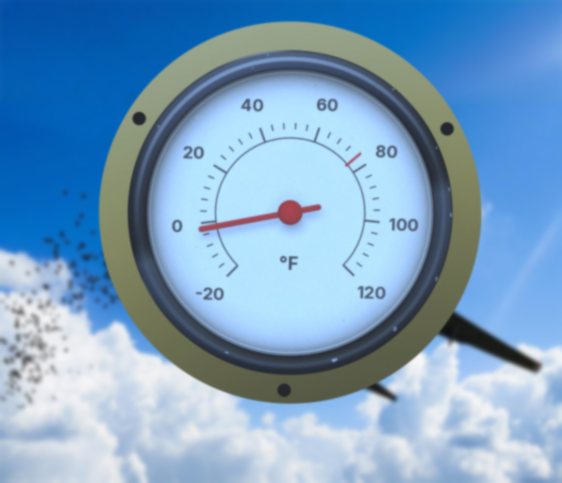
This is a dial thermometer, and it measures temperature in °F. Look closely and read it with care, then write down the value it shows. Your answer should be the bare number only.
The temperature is -2
